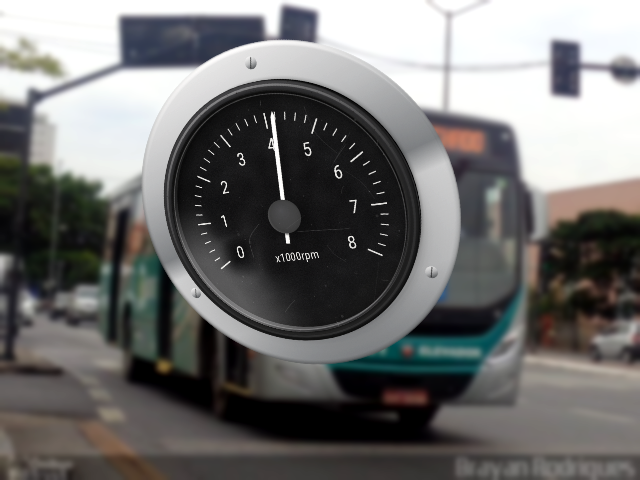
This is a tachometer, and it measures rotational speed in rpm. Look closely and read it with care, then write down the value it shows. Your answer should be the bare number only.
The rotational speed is 4200
